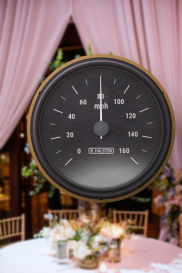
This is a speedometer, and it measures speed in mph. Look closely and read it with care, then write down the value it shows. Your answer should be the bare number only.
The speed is 80
